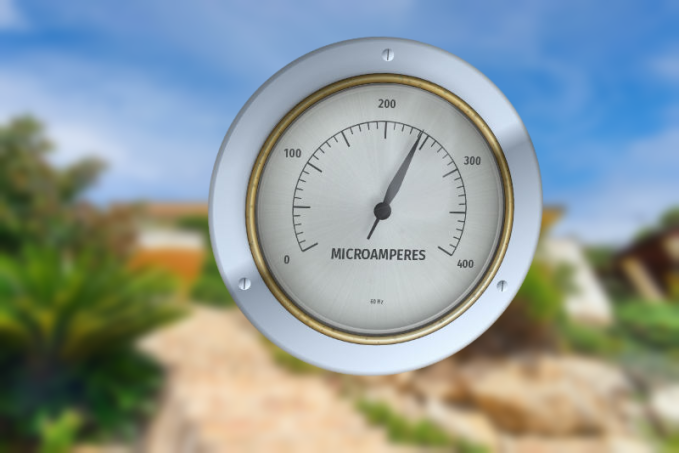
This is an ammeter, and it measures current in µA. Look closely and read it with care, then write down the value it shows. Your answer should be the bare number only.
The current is 240
